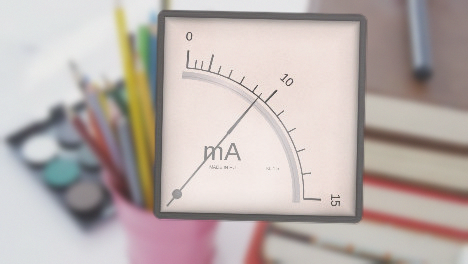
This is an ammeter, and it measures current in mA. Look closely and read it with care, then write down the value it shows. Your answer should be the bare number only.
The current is 9.5
